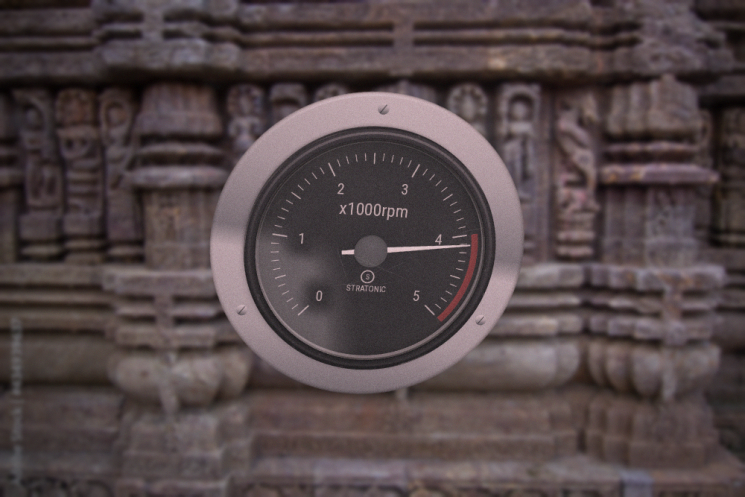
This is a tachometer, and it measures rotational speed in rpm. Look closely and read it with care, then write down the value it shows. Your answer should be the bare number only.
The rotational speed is 4100
